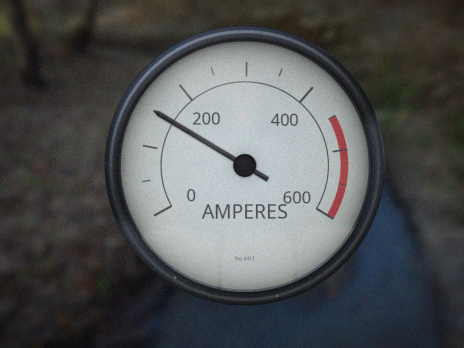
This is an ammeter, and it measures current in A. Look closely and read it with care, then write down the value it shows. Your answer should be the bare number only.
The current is 150
